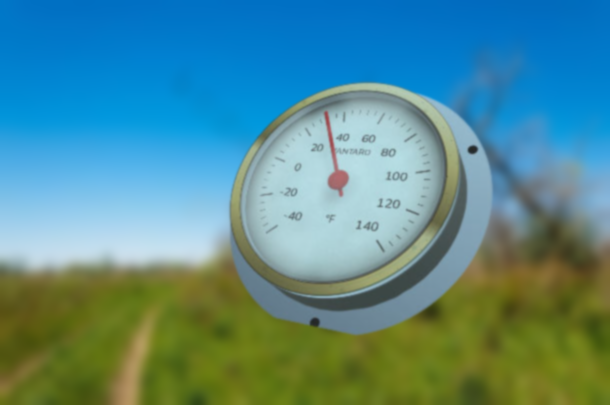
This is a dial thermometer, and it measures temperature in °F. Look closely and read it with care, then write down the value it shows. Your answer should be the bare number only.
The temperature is 32
